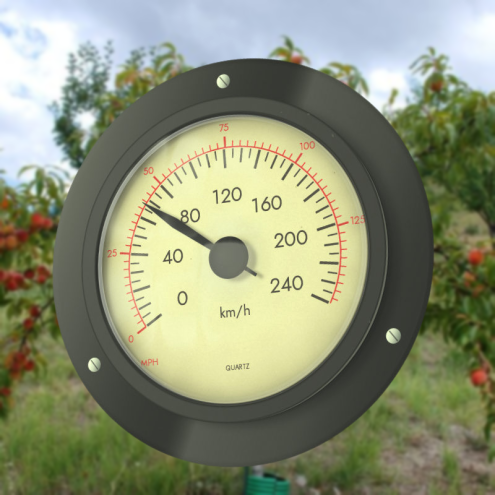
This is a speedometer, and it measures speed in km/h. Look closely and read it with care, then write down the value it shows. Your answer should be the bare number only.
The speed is 67.5
